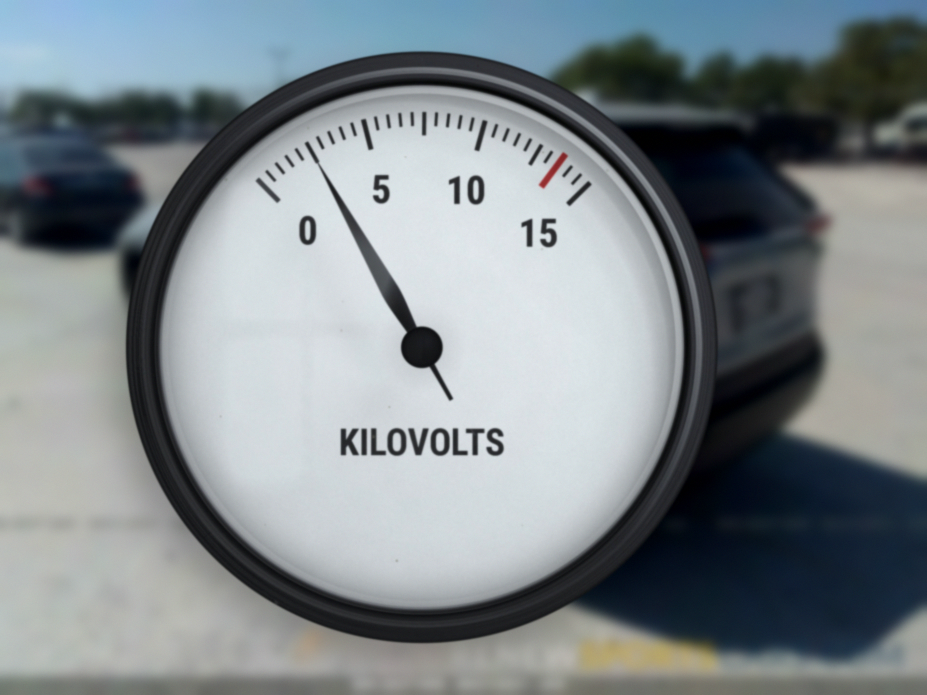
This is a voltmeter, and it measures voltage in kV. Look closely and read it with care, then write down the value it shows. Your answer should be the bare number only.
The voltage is 2.5
